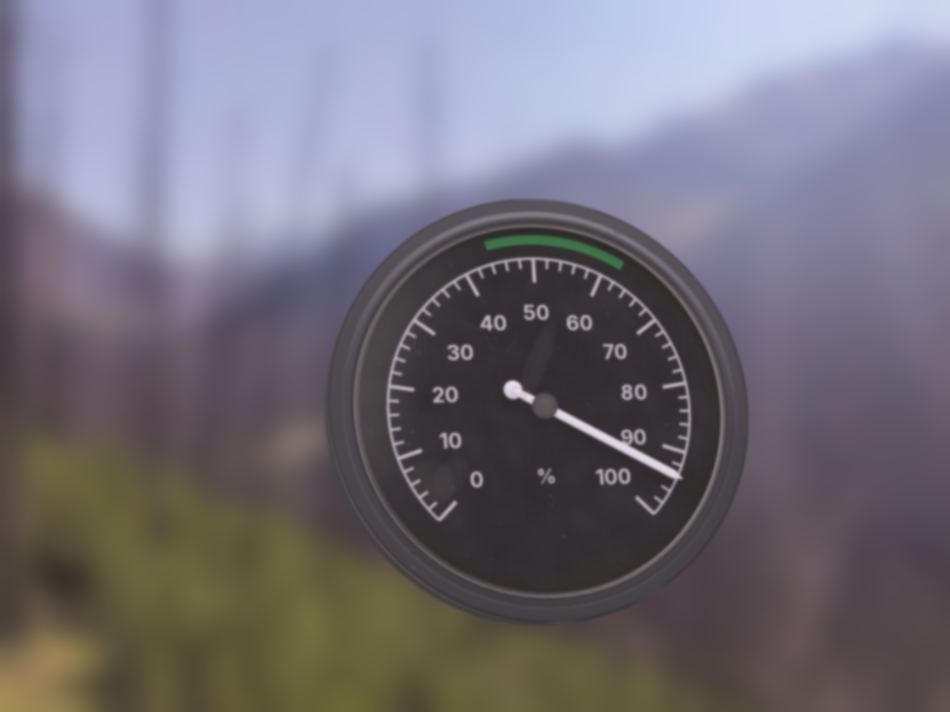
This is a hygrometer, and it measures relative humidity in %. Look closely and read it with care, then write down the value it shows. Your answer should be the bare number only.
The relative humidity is 94
